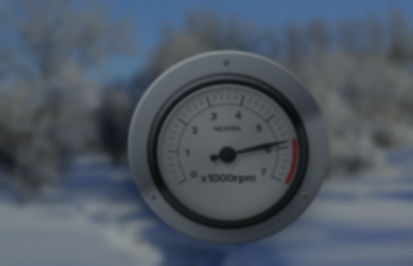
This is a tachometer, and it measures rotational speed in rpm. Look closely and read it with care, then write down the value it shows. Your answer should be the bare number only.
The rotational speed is 5800
